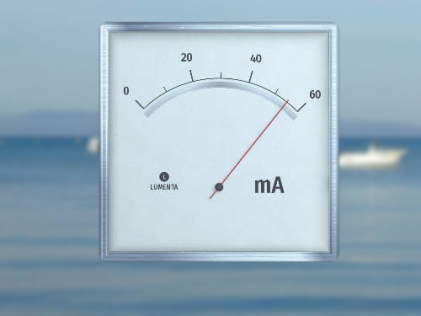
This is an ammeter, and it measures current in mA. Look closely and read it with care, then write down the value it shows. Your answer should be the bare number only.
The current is 55
